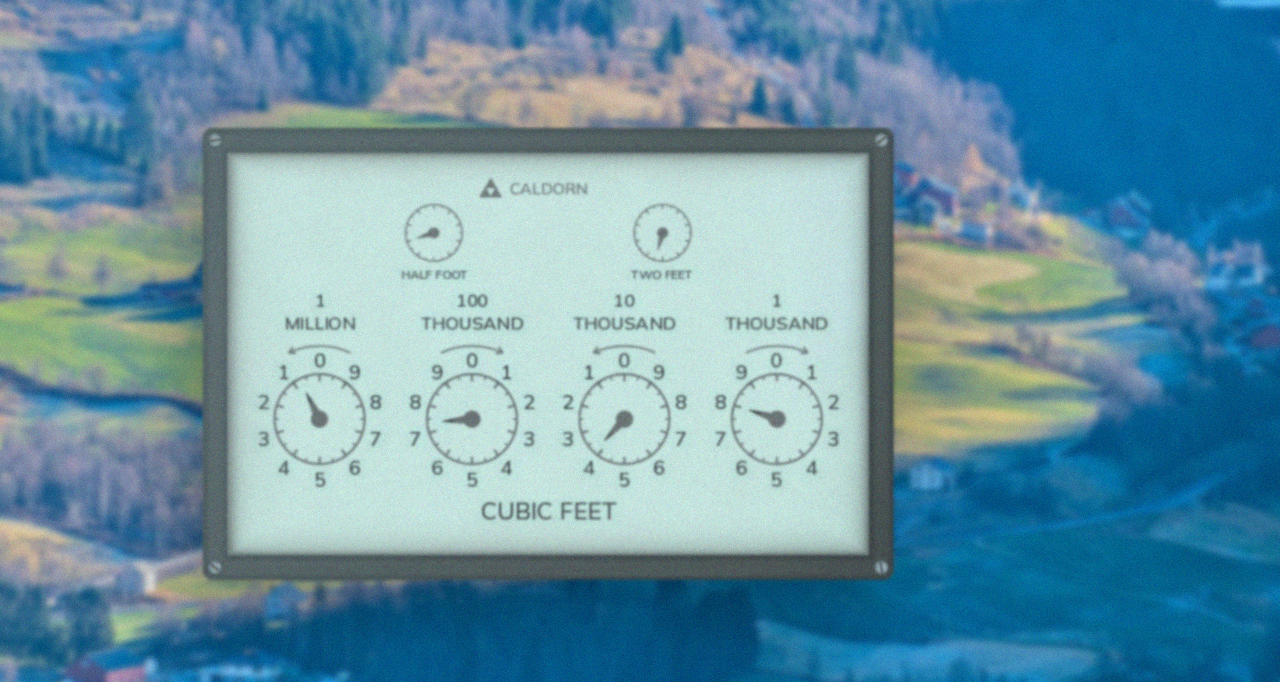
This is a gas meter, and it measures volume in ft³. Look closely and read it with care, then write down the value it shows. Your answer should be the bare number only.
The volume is 73800
